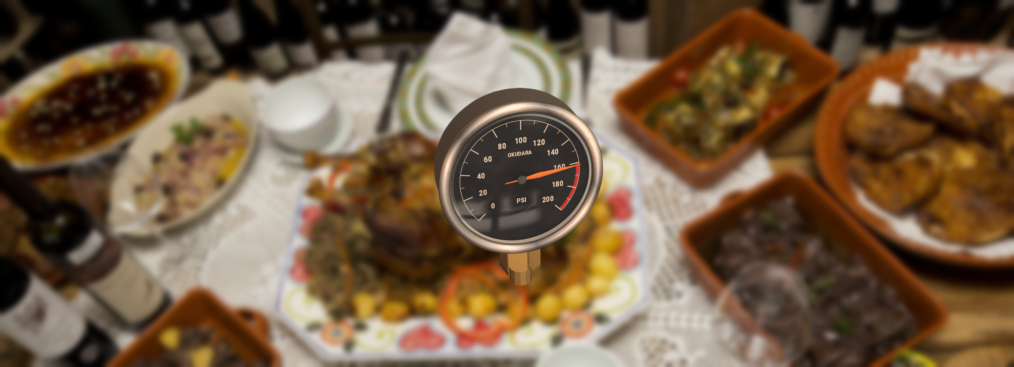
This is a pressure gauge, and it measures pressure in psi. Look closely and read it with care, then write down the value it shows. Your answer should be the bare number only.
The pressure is 160
